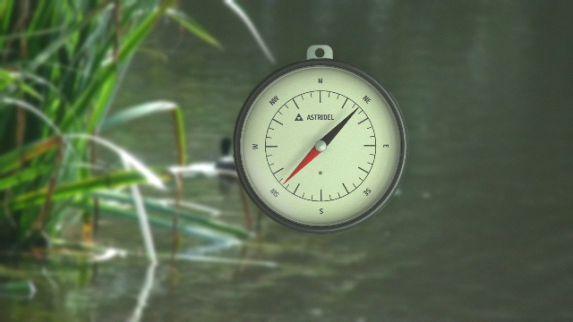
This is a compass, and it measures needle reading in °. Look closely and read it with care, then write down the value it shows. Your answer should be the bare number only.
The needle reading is 225
